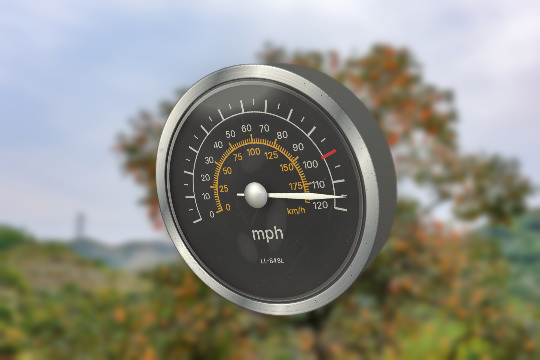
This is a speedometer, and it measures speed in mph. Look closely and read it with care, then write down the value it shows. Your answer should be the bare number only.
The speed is 115
